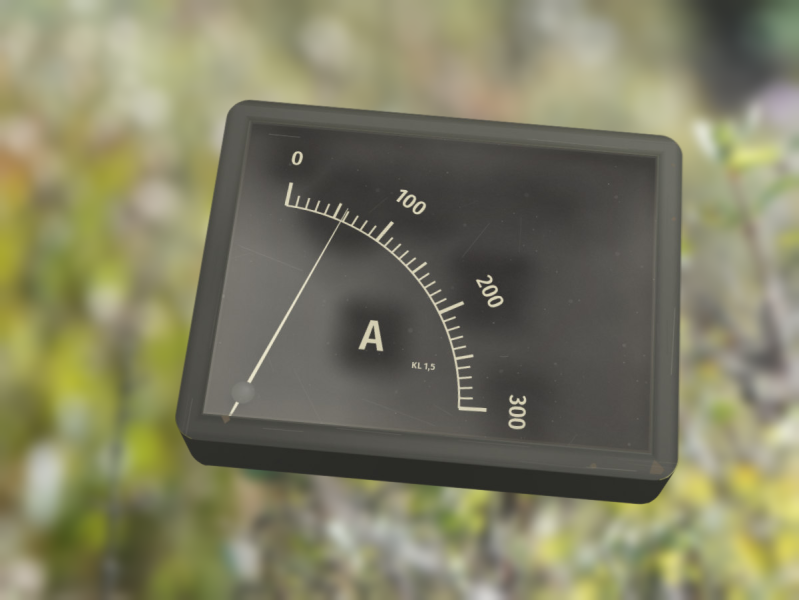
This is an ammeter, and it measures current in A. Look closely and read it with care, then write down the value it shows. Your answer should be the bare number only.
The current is 60
